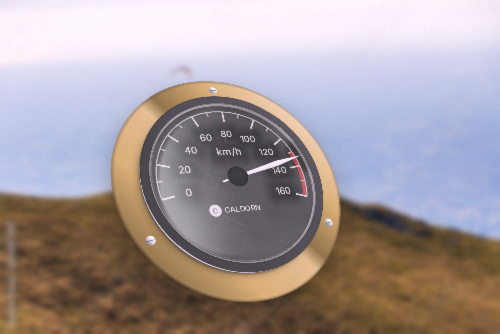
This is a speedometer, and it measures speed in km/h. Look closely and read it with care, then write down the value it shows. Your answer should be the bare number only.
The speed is 135
